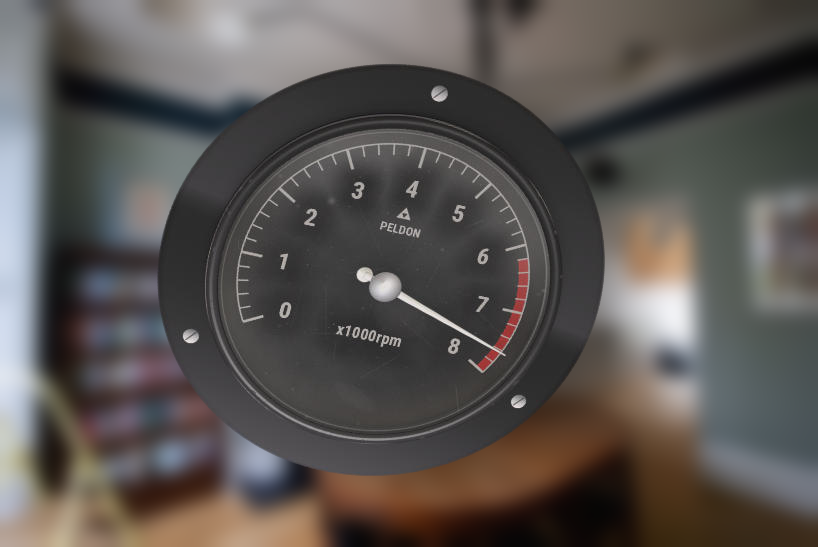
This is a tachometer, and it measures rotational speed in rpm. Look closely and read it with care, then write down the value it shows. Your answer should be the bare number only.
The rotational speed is 7600
